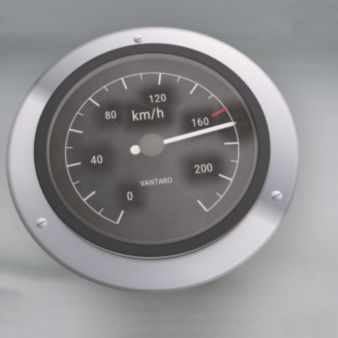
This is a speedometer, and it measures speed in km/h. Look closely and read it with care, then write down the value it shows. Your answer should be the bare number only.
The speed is 170
